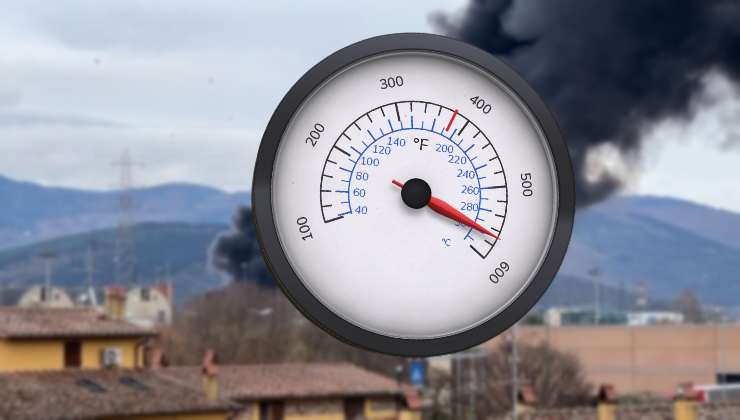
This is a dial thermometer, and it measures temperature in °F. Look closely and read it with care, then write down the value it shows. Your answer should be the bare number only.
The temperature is 570
